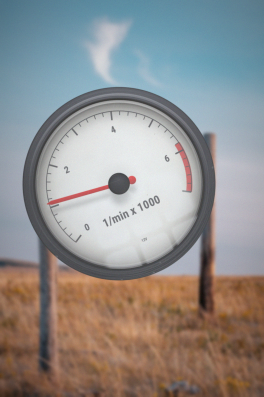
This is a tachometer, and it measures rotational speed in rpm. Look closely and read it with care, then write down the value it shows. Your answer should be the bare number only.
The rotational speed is 1100
